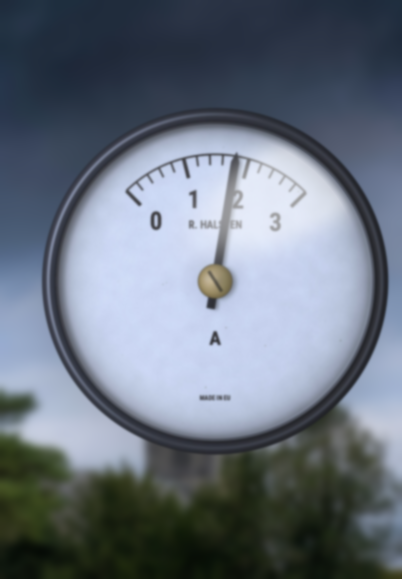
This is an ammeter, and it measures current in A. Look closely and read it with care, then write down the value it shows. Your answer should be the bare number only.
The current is 1.8
